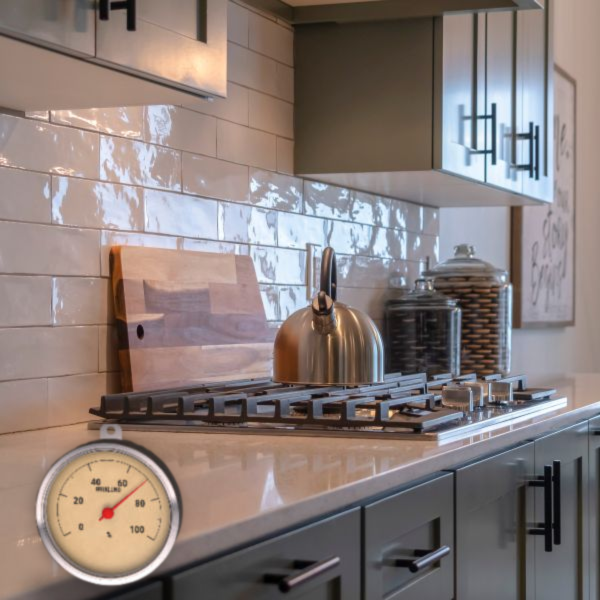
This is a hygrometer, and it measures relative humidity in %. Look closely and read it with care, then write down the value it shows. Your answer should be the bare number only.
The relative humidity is 70
